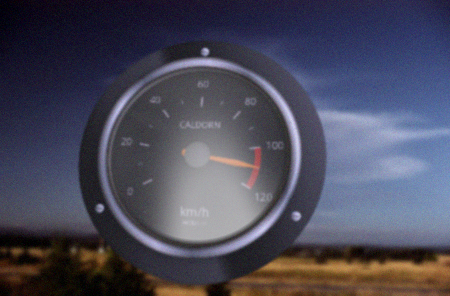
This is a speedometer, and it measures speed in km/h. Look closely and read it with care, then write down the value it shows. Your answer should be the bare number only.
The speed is 110
